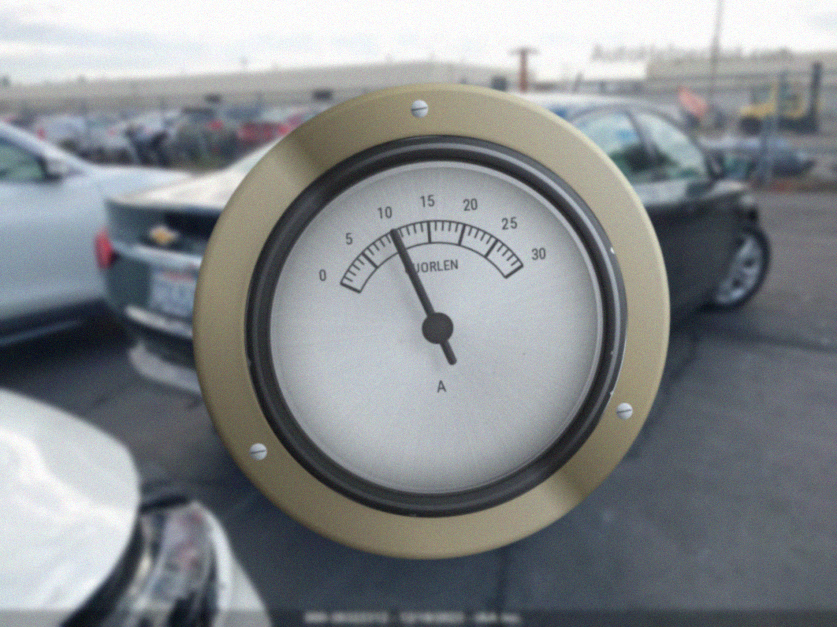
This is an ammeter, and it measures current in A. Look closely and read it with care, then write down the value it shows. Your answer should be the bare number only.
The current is 10
